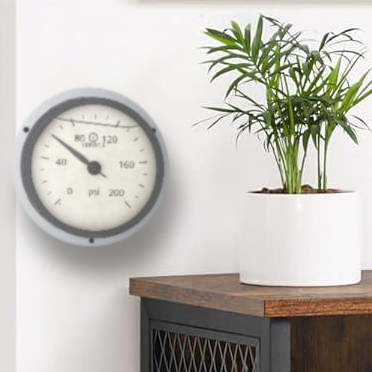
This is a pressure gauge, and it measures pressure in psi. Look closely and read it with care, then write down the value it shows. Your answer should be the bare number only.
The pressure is 60
